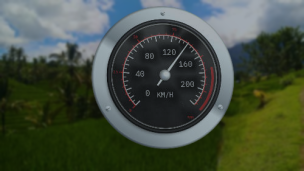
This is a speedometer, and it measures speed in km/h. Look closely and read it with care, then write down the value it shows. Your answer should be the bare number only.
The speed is 140
